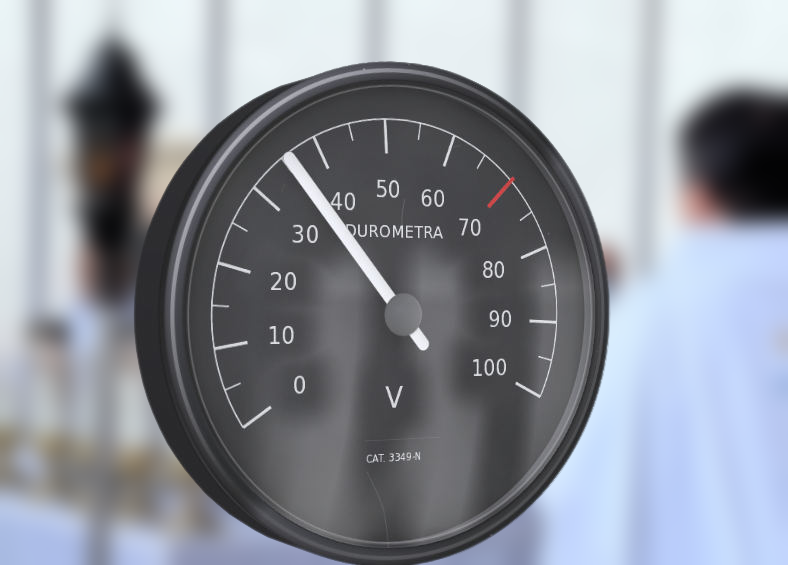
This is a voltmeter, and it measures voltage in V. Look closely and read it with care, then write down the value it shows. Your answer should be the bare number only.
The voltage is 35
